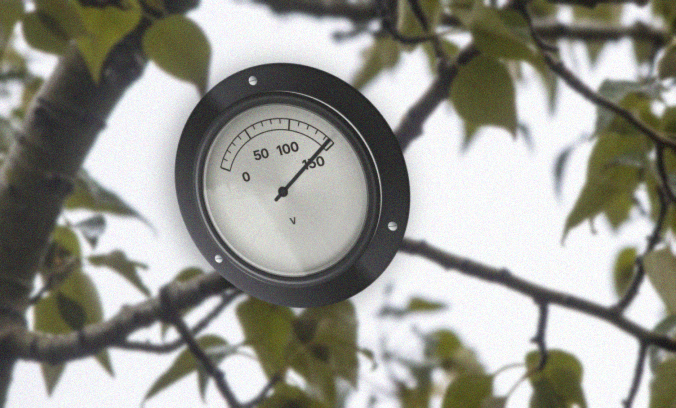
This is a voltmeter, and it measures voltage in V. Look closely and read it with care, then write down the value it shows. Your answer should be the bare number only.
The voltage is 145
